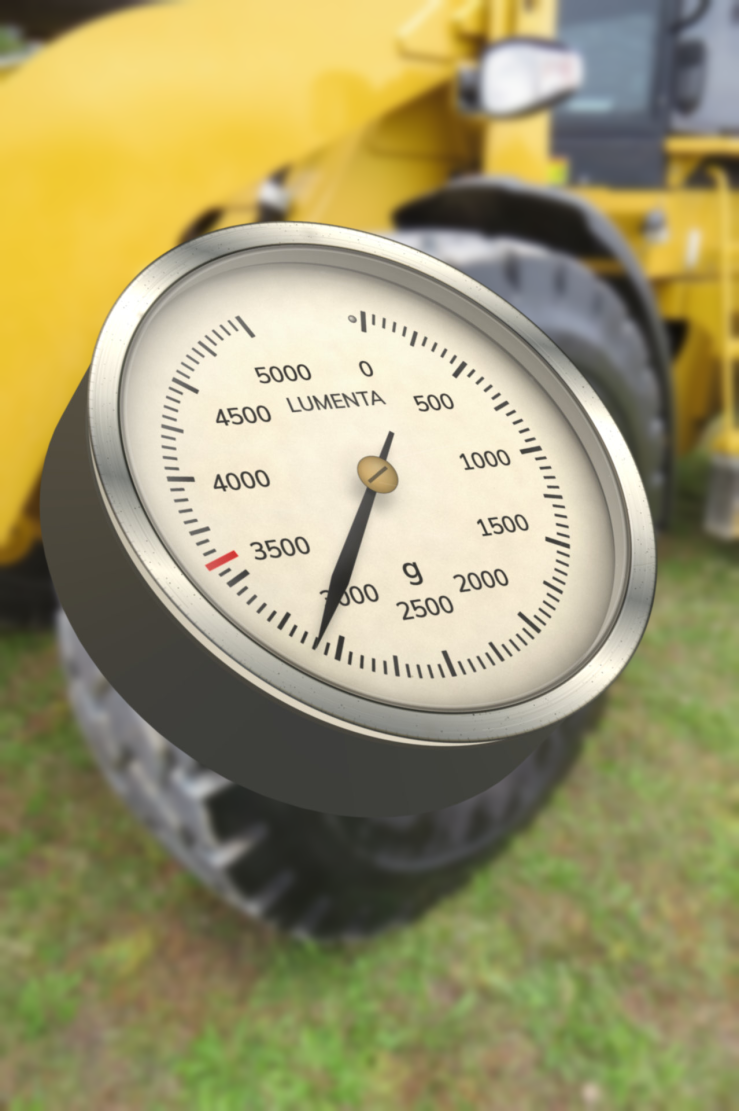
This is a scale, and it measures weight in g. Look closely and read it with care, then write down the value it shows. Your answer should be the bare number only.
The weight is 3100
